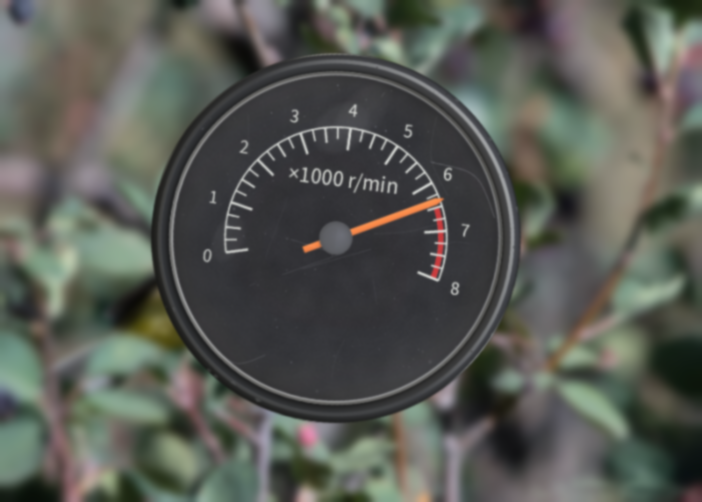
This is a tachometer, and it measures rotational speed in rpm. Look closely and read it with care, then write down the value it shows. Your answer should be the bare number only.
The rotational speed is 6375
